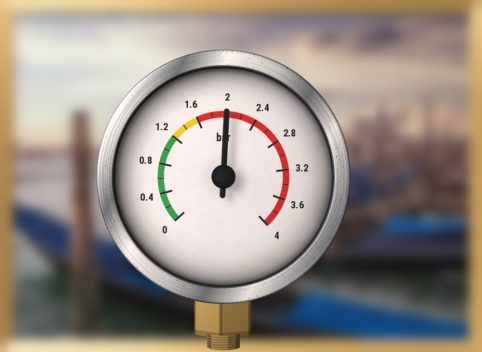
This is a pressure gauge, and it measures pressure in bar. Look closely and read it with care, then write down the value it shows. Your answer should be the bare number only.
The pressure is 2
